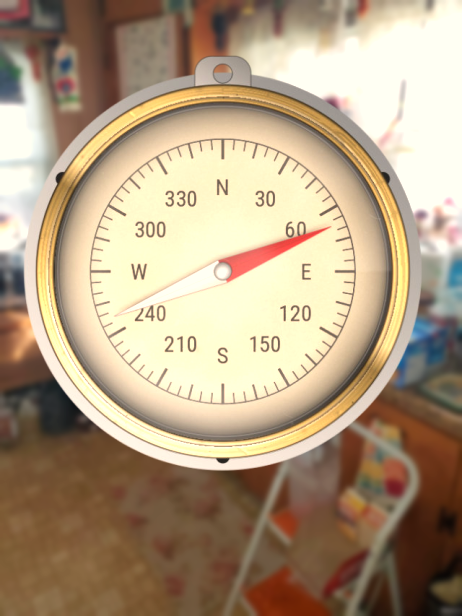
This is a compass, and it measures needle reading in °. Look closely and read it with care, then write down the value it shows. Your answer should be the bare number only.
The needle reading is 67.5
